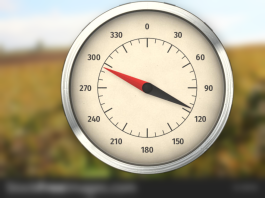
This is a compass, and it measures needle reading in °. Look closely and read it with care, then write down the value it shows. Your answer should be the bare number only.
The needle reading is 295
